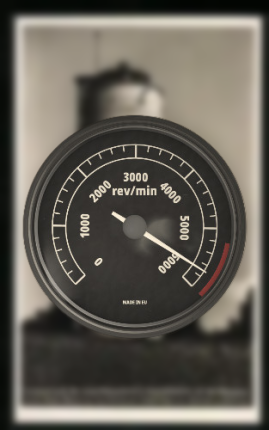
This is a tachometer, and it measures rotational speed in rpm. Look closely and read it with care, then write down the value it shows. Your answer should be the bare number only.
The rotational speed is 5700
